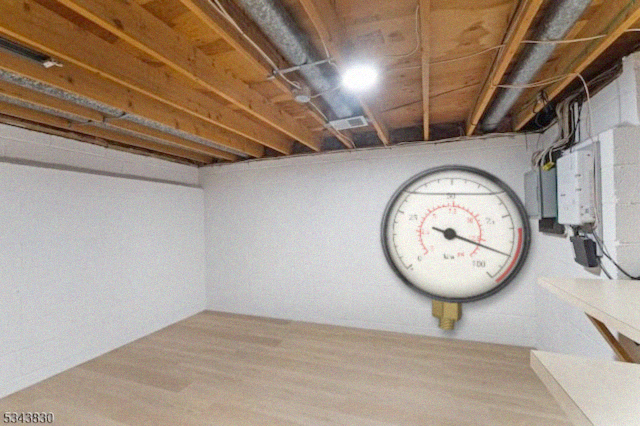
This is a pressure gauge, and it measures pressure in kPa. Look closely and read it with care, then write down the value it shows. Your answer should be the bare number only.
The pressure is 90
